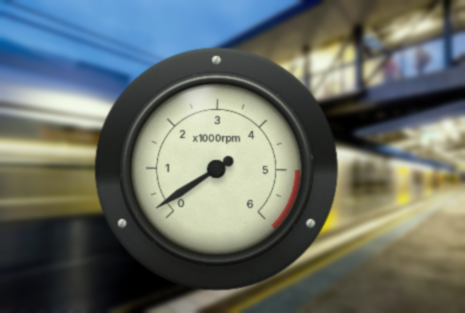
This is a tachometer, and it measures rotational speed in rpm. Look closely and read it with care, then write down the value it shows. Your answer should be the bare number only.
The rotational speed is 250
